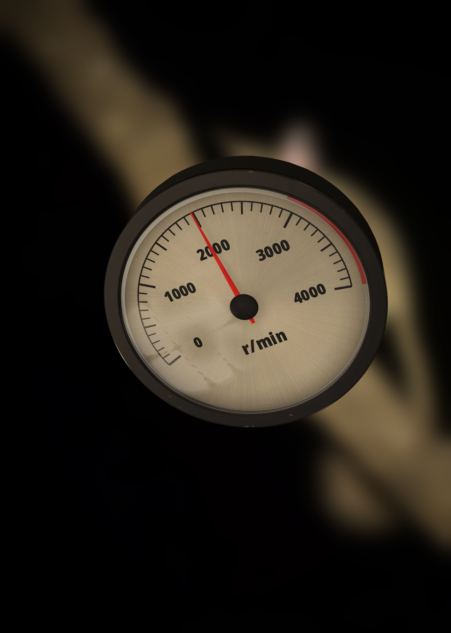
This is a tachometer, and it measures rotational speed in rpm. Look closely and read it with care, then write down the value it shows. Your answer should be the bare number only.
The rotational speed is 2000
